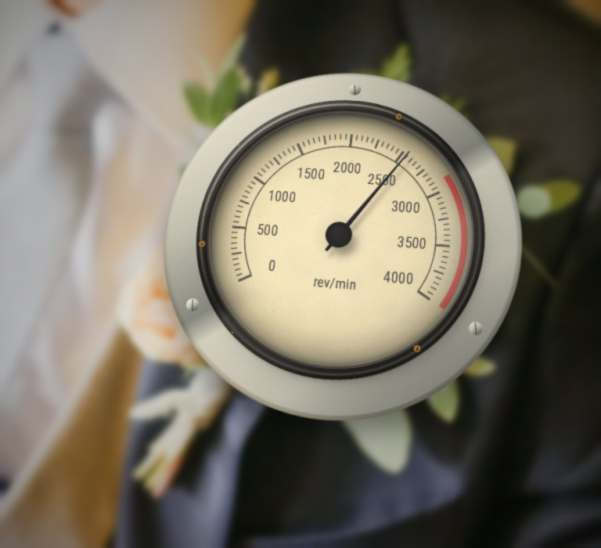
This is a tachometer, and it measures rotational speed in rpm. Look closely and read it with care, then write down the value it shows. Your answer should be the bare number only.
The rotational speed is 2550
